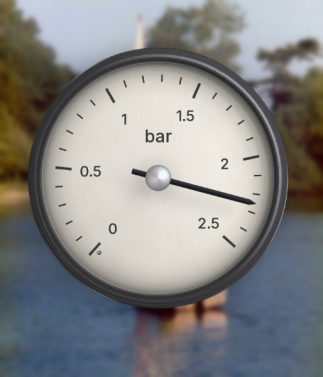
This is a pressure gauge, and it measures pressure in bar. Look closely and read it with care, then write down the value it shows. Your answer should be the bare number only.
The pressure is 2.25
